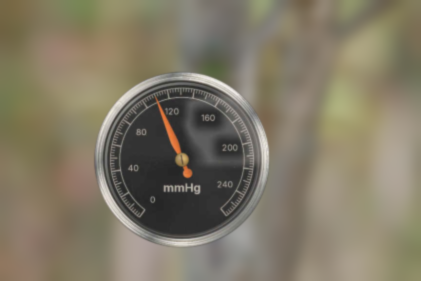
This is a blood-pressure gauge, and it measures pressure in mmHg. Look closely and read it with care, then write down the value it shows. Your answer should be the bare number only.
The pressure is 110
